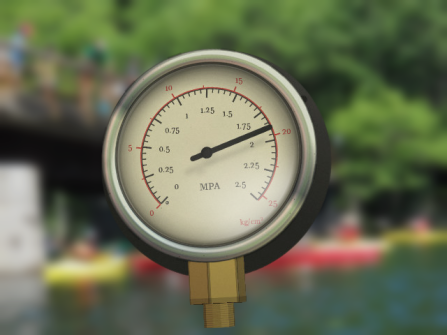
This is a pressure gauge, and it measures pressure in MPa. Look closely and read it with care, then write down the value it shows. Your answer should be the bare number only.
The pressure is 1.9
